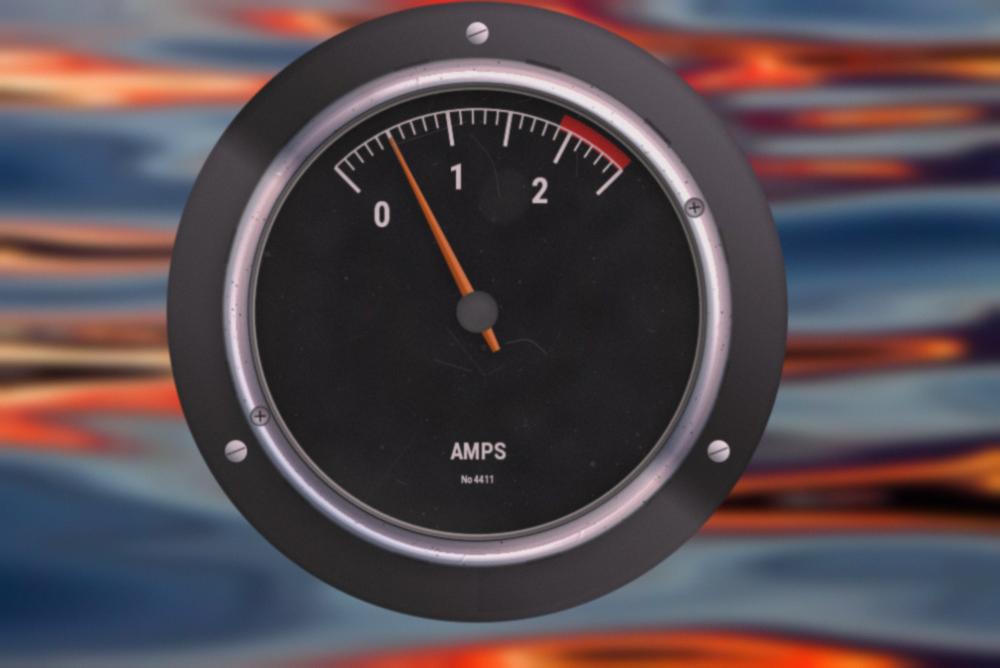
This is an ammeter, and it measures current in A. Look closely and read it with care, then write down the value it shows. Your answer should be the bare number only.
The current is 0.5
